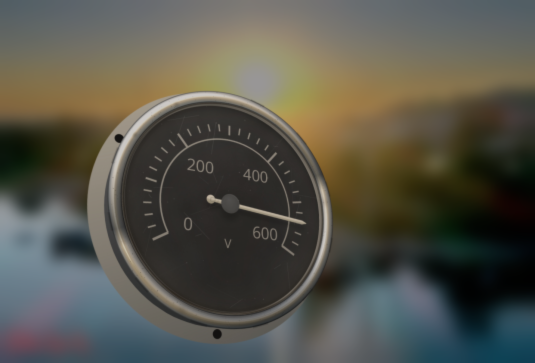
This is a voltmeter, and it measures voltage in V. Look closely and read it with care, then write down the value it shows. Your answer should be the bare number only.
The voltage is 540
